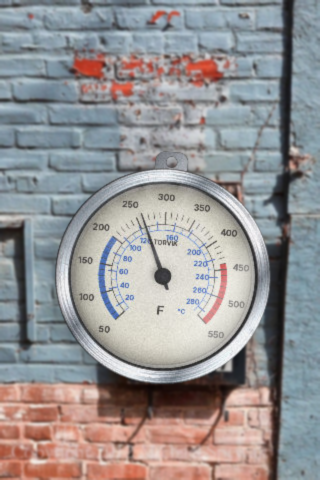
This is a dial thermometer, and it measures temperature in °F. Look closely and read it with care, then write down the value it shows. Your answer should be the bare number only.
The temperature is 260
